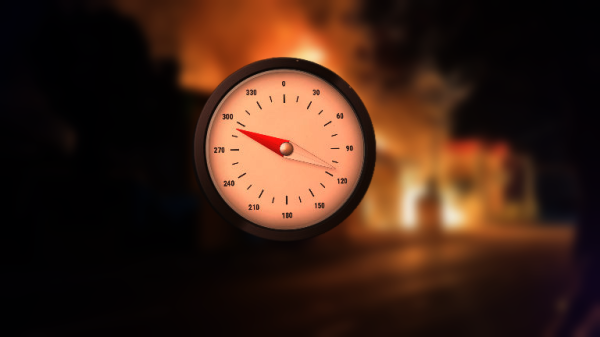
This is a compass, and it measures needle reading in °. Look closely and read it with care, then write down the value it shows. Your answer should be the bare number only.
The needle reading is 292.5
